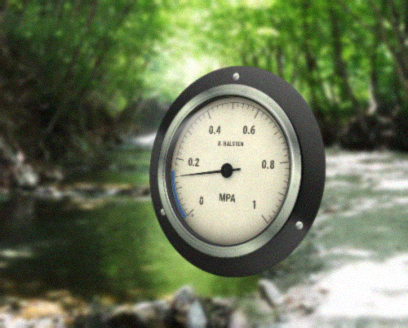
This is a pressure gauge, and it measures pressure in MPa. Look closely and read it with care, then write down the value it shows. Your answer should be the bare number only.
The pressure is 0.14
